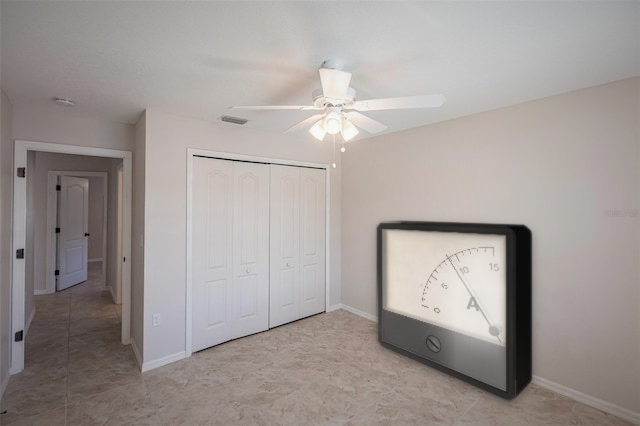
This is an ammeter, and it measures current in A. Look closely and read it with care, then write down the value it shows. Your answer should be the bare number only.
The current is 9
